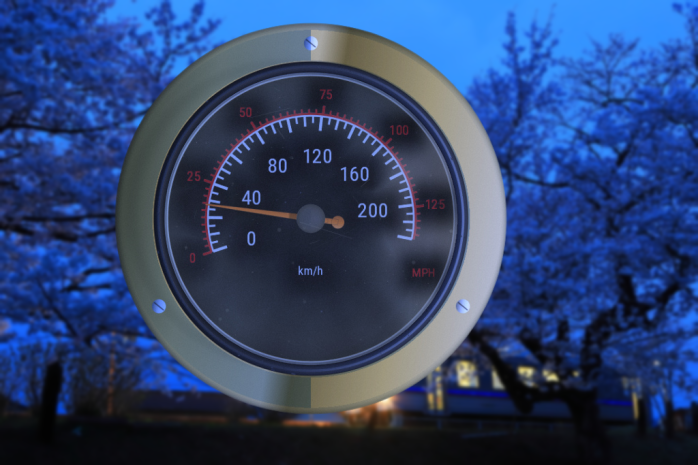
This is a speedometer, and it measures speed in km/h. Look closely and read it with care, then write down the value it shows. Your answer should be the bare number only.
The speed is 27.5
